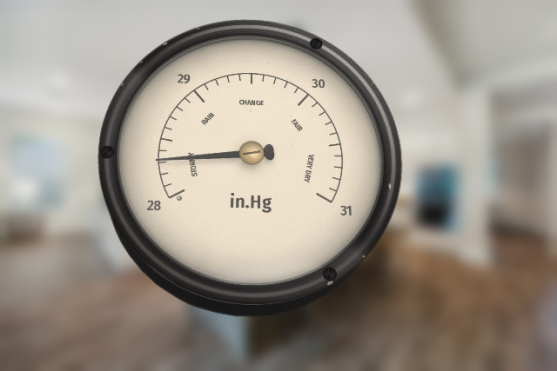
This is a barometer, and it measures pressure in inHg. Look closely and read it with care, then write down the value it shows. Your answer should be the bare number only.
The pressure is 28.3
